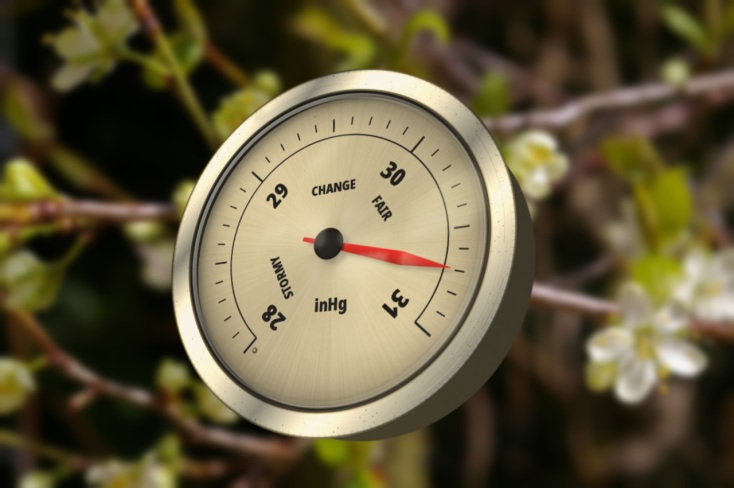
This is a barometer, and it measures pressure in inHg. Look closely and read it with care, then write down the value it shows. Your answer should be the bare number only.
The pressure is 30.7
